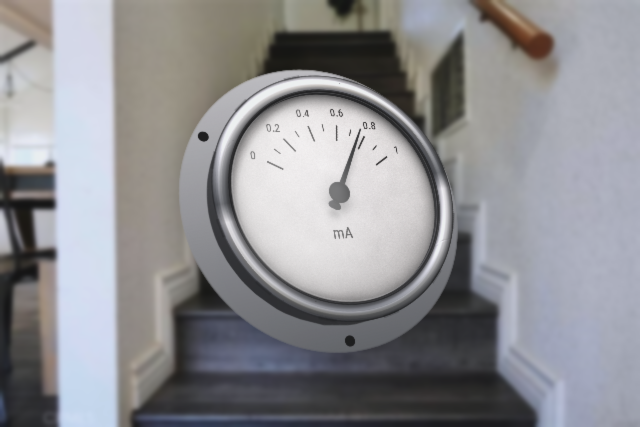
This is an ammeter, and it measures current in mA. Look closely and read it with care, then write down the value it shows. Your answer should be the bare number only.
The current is 0.75
